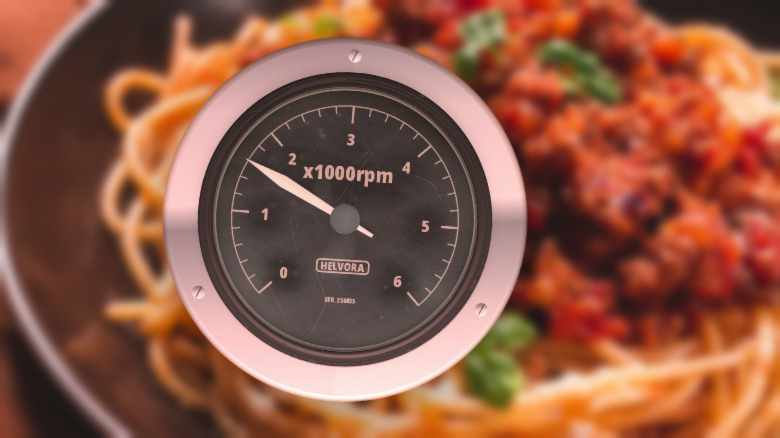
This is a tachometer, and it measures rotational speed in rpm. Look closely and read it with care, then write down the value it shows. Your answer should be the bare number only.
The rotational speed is 1600
